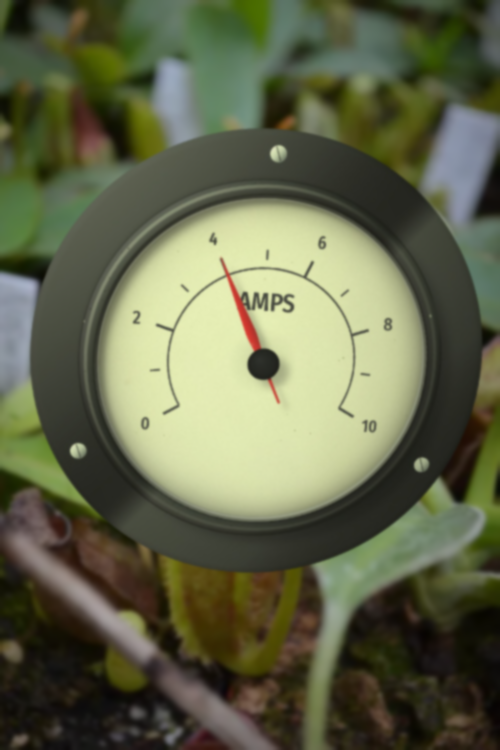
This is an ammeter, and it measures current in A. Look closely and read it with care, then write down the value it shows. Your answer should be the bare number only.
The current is 4
